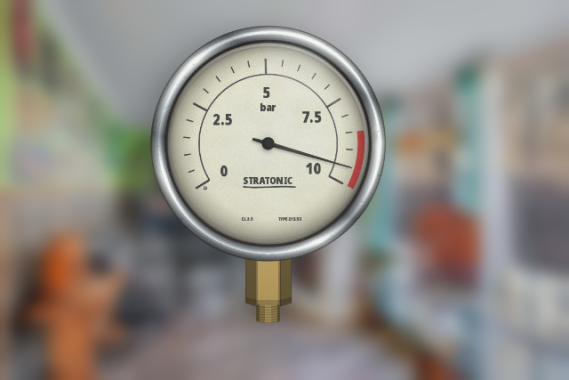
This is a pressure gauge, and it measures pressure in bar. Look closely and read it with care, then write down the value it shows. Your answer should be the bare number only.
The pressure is 9.5
